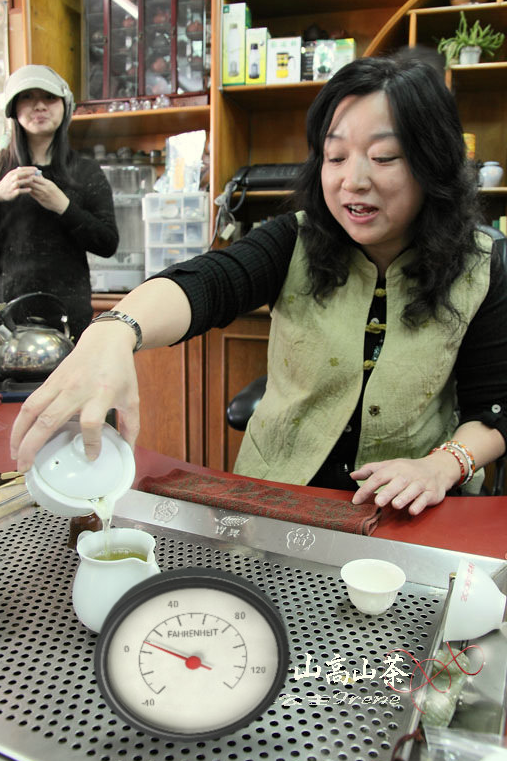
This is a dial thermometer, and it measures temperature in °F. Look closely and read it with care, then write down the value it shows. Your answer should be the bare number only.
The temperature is 10
